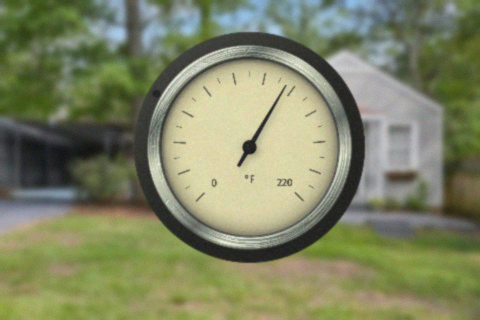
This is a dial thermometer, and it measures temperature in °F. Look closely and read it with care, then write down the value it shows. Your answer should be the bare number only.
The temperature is 135
